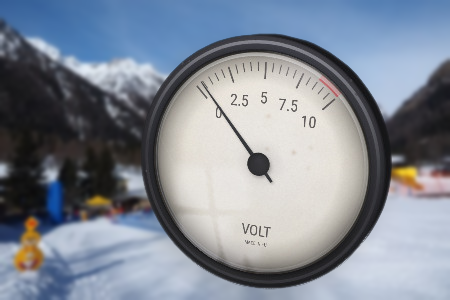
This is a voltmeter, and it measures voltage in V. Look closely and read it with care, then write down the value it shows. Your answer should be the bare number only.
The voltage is 0.5
